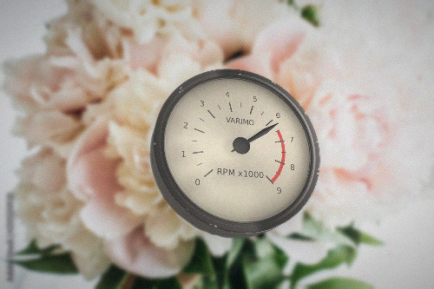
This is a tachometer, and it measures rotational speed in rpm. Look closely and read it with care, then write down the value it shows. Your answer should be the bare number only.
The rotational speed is 6250
